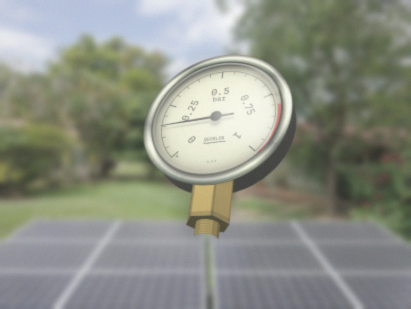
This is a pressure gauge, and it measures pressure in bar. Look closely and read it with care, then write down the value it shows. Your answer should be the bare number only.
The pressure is 0.15
